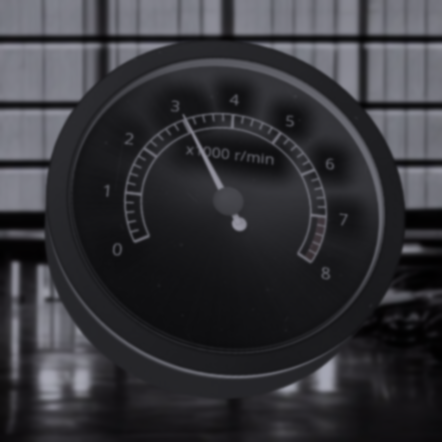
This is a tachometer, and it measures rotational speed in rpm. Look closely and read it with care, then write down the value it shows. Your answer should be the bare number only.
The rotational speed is 3000
